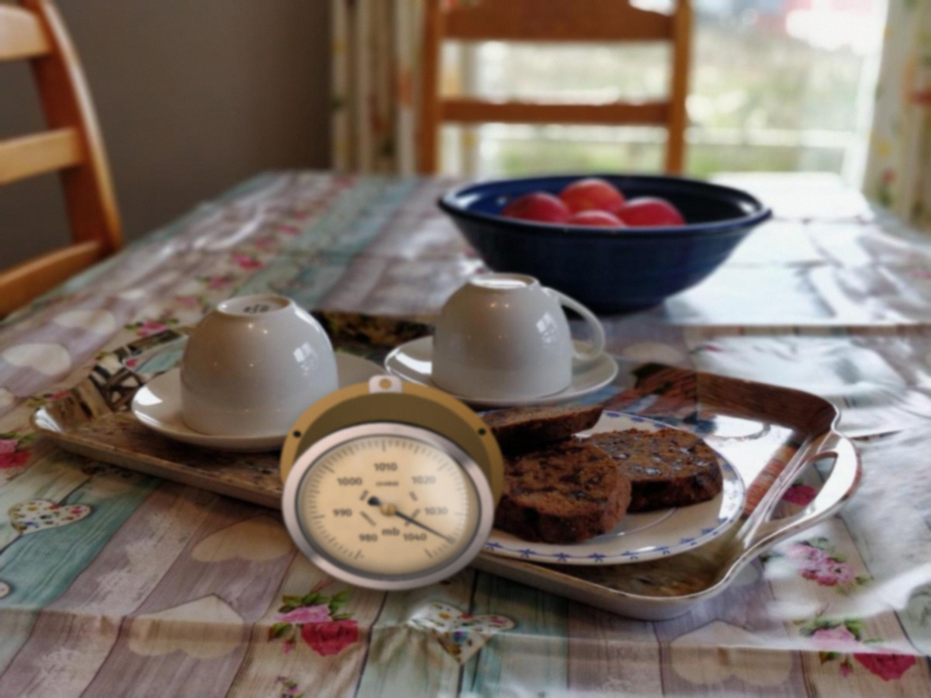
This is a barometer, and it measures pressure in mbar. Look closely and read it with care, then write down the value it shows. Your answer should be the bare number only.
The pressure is 1035
